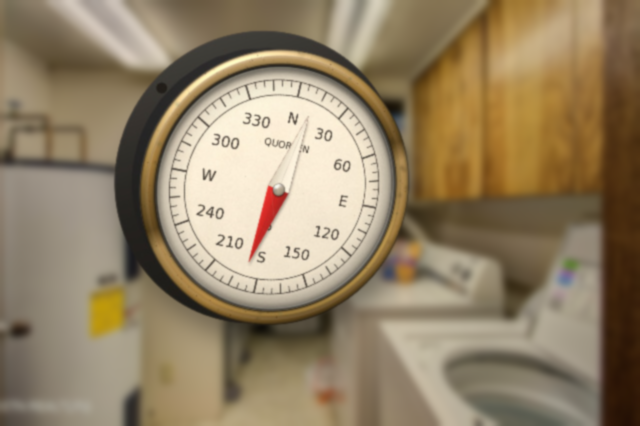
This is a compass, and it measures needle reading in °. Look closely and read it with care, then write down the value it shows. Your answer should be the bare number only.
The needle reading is 190
